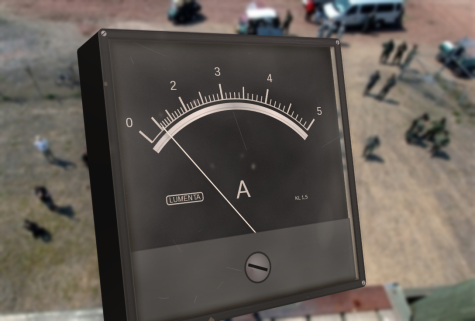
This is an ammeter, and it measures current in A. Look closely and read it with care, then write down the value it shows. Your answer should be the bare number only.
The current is 1
